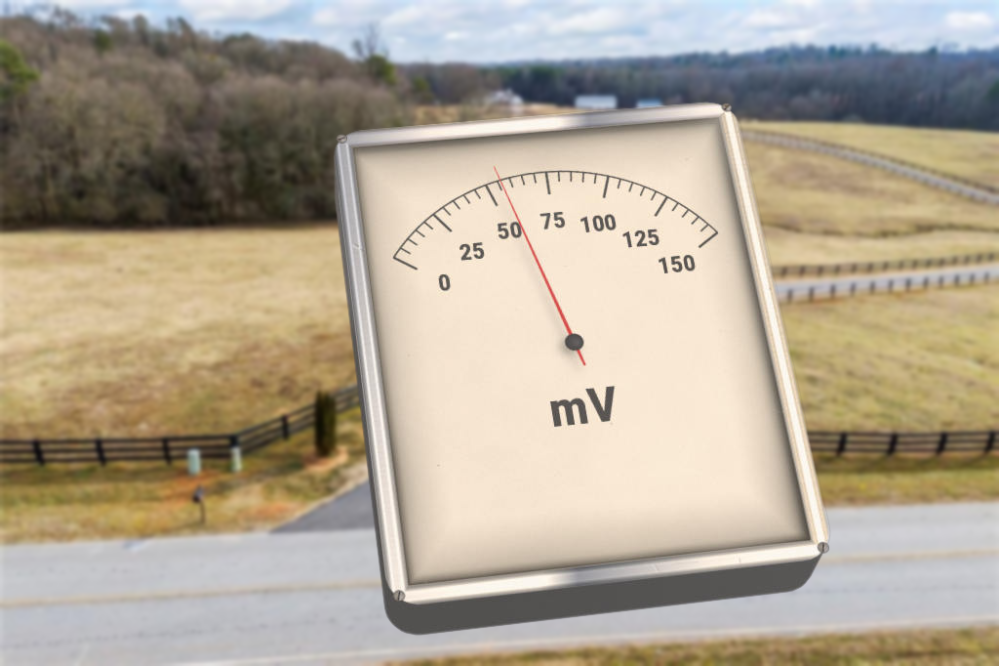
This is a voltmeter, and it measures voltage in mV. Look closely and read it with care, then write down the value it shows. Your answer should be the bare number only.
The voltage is 55
